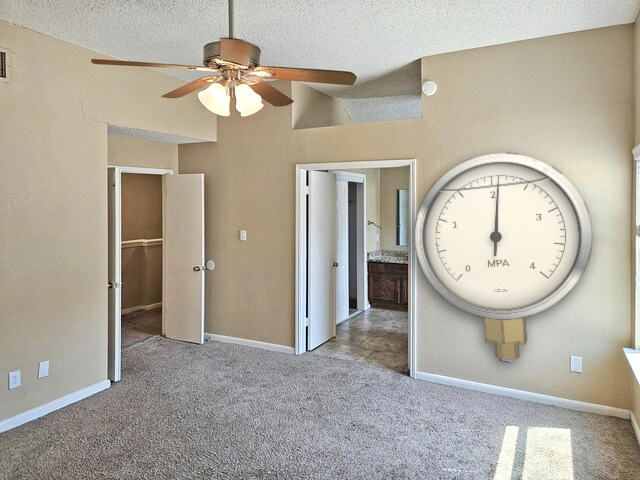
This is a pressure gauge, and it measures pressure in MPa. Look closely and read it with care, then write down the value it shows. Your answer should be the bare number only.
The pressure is 2.1
